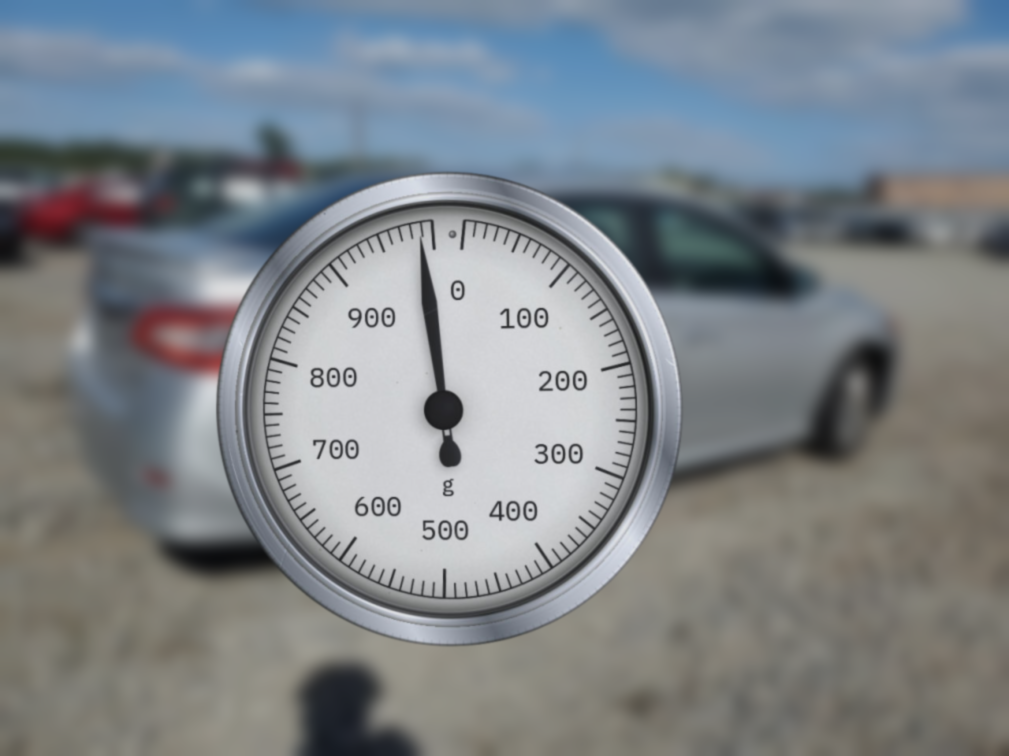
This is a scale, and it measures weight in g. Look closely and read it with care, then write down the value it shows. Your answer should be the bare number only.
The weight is 990
